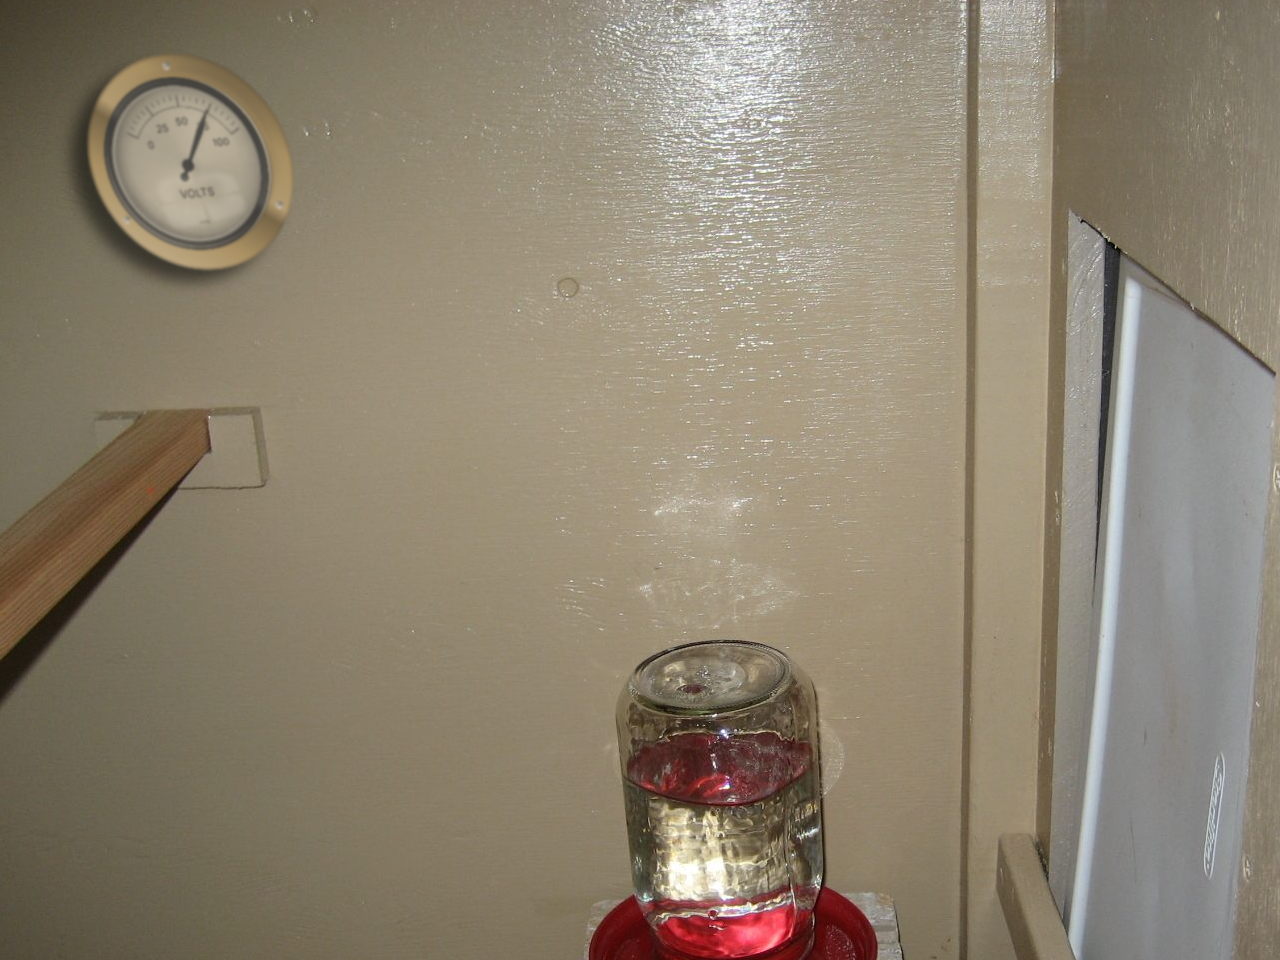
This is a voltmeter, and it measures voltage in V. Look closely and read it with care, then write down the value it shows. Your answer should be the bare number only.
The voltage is 75
